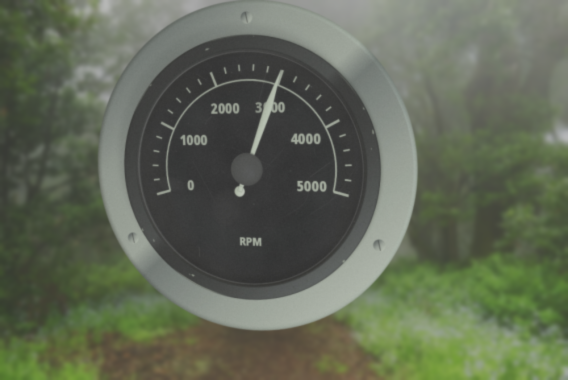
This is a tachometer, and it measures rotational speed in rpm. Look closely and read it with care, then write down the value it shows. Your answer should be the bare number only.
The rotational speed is 3000
